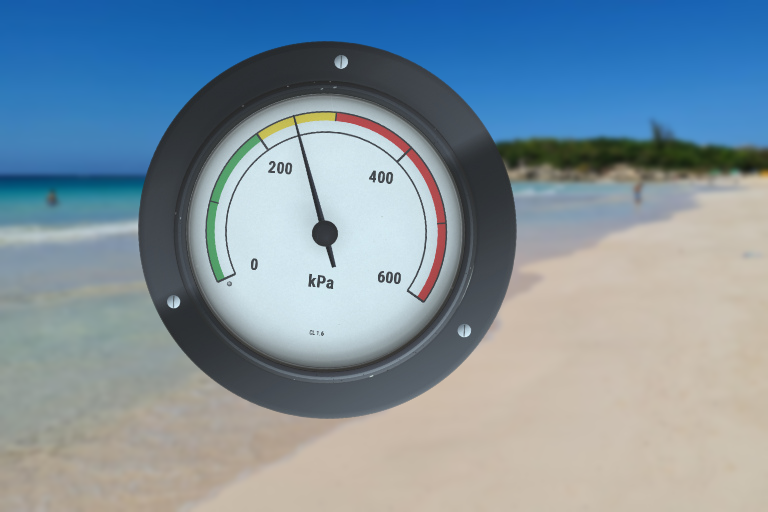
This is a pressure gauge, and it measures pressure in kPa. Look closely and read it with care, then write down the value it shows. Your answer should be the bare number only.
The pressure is 250
